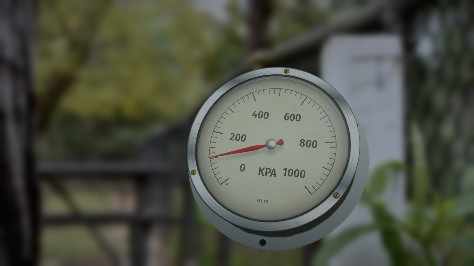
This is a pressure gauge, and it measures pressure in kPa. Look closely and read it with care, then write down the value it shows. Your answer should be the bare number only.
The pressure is 100
